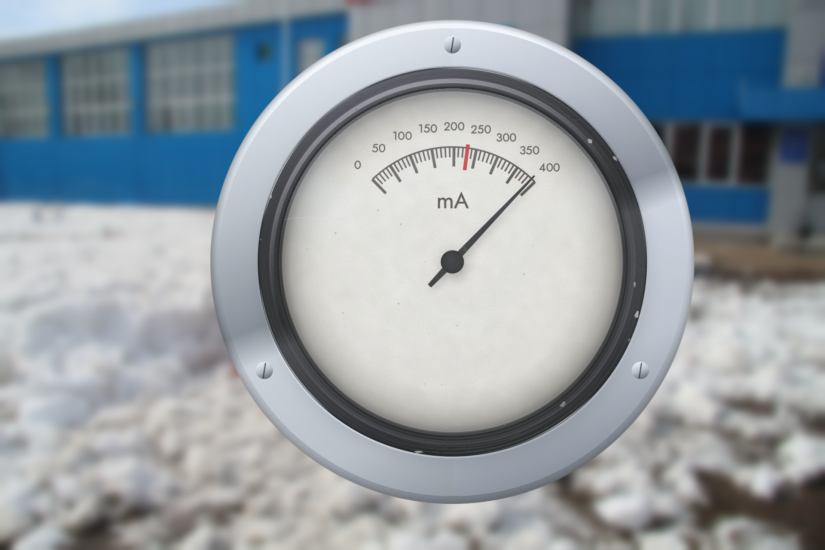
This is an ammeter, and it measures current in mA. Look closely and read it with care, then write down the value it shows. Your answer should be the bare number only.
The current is 390
